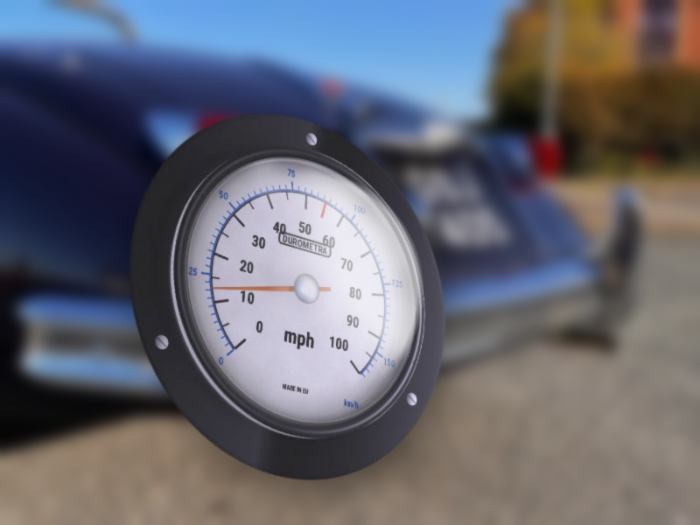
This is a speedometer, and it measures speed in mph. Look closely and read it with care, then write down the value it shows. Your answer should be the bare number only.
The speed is 12.5
